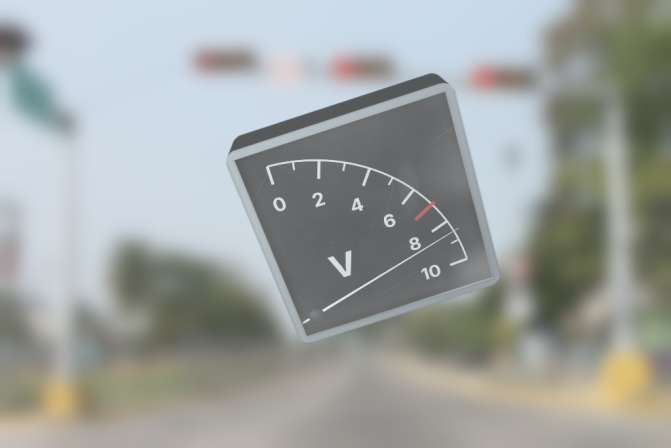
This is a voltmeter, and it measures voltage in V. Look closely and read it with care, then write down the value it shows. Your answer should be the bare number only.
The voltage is 8.5
